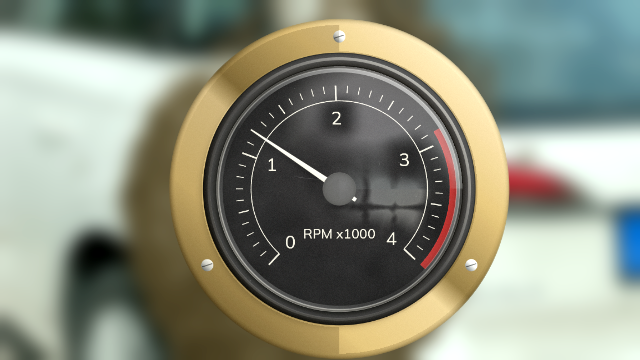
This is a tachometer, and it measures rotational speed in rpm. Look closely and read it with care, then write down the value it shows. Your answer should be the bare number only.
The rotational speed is 1200
